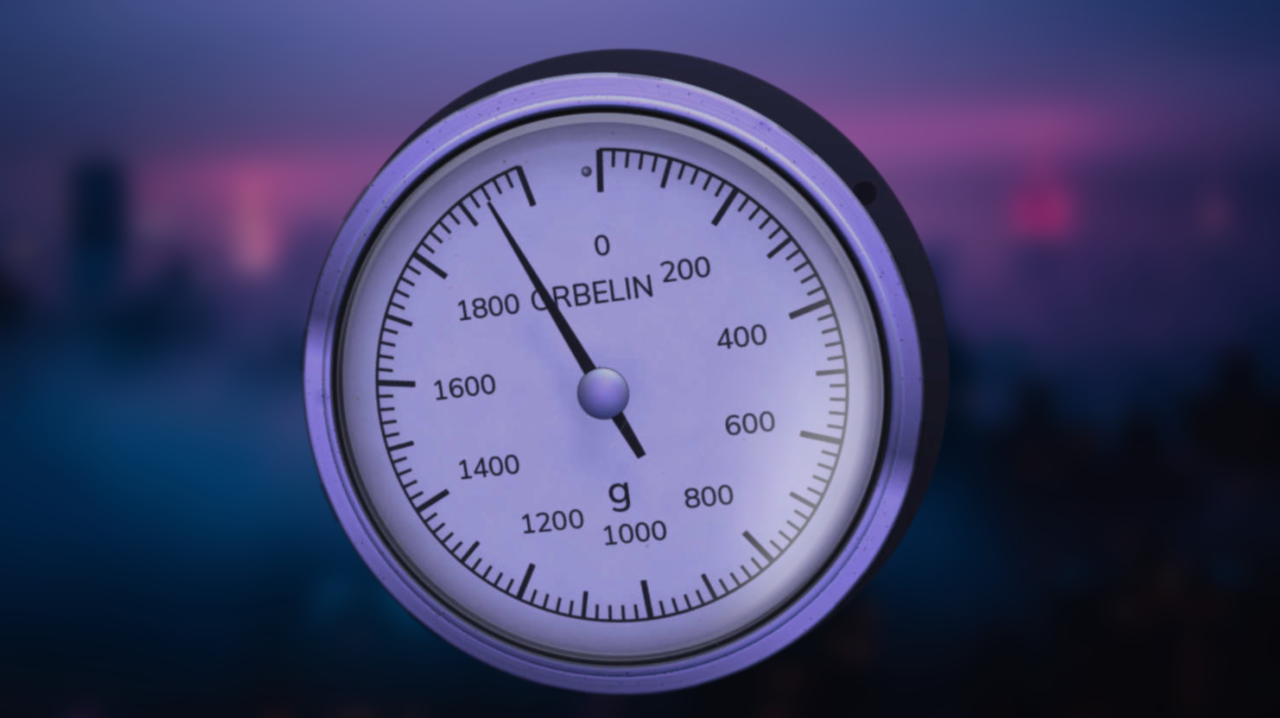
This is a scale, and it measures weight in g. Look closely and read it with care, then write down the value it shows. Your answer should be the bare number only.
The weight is 1940
